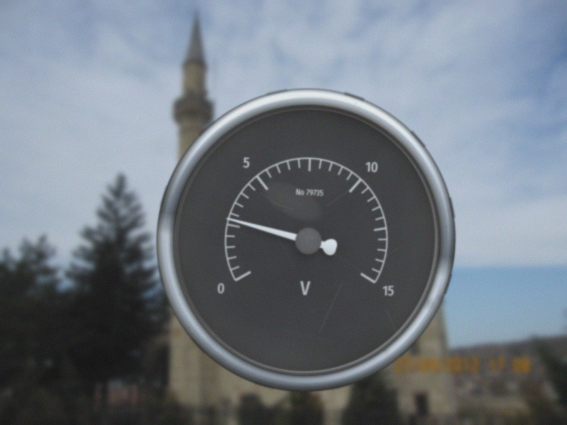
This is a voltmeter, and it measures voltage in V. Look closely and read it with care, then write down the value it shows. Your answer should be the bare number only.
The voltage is 2.75
